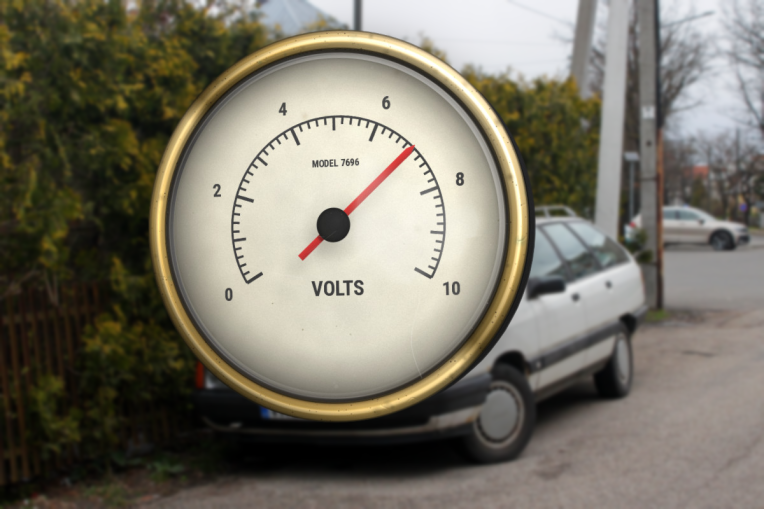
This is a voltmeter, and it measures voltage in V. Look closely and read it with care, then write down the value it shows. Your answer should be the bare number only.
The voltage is 7
